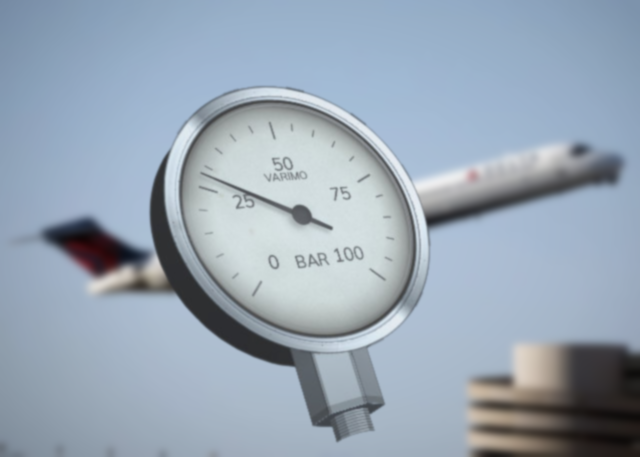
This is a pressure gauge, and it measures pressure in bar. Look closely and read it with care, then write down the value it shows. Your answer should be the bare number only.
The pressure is 27.5
